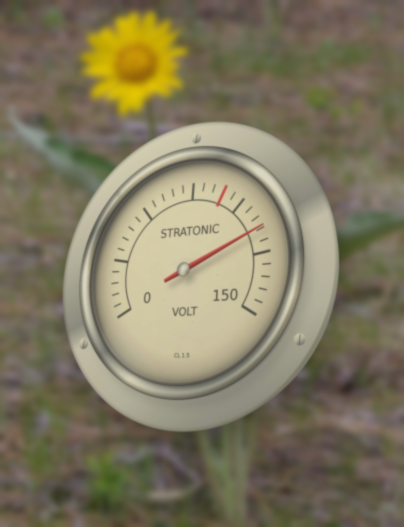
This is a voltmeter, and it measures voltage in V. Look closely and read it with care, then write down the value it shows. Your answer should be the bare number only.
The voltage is 115
